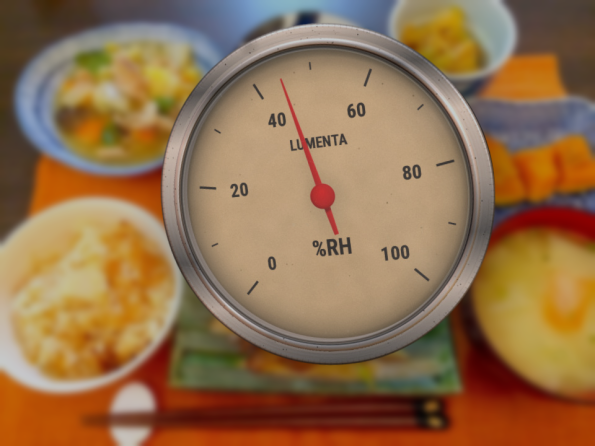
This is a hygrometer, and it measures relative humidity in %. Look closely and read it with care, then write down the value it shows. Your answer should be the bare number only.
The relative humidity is 45
